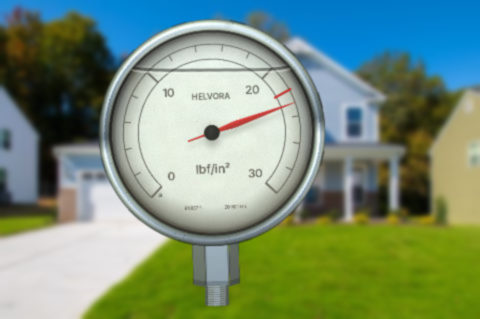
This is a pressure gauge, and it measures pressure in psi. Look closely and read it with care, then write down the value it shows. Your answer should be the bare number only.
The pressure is 23
